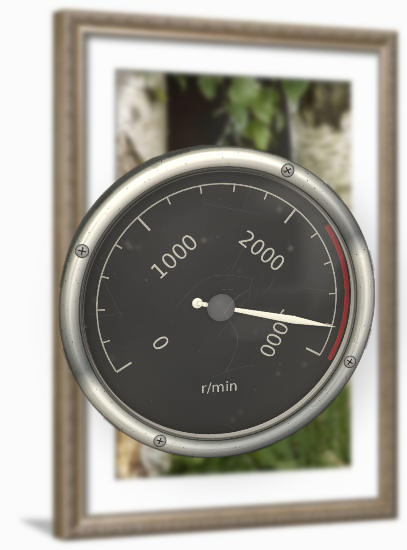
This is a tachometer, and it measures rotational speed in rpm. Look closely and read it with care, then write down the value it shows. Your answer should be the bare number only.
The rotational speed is 2800
